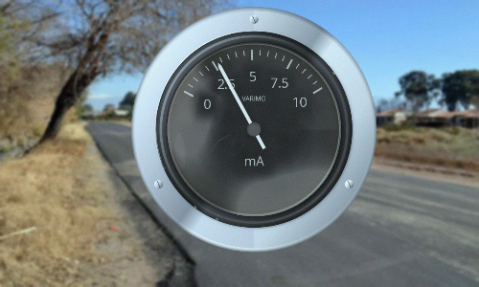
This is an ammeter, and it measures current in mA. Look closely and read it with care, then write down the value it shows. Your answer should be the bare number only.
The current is 2.75
